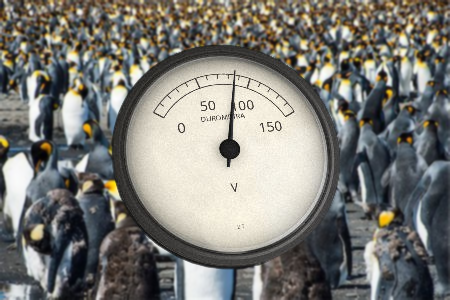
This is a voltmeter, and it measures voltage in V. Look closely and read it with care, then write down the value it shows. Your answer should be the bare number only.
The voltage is 85
